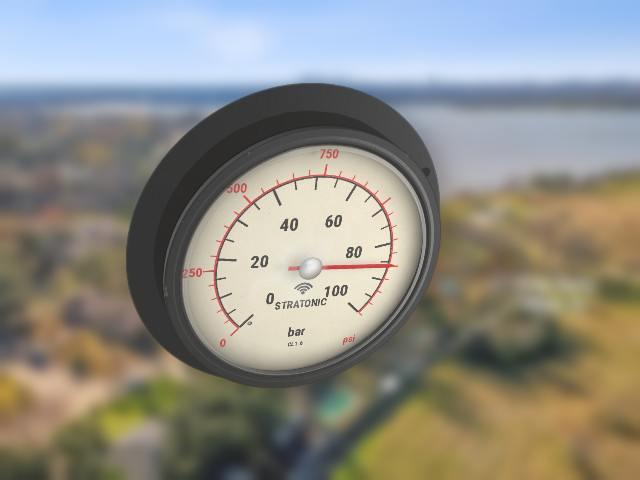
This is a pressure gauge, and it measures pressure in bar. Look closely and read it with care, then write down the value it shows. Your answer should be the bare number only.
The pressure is 85
